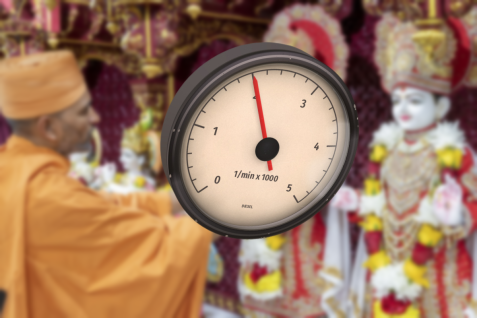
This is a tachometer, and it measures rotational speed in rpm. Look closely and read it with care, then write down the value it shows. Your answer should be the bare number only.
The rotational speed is 2000
